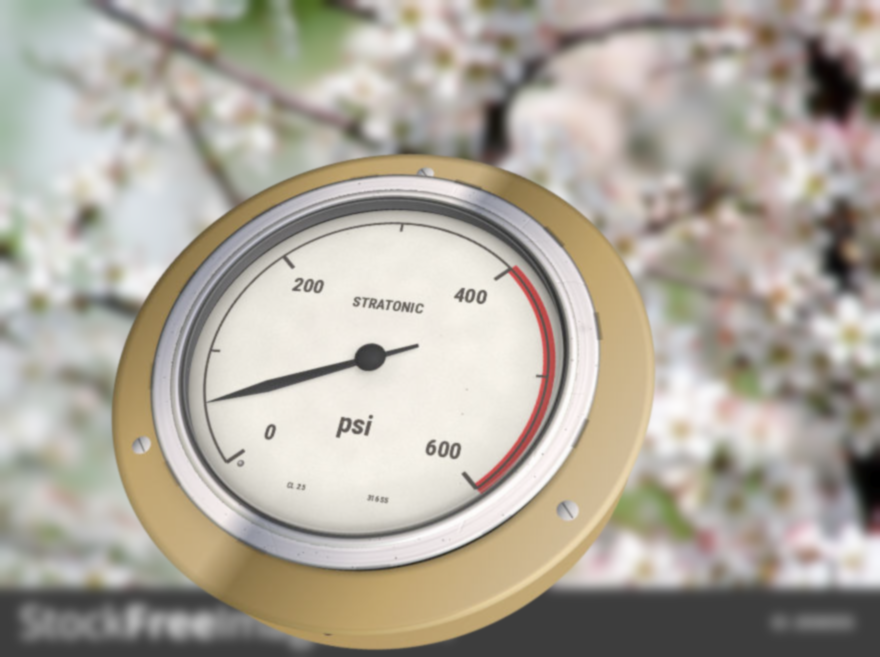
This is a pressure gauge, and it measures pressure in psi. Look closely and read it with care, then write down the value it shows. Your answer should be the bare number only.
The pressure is 50
